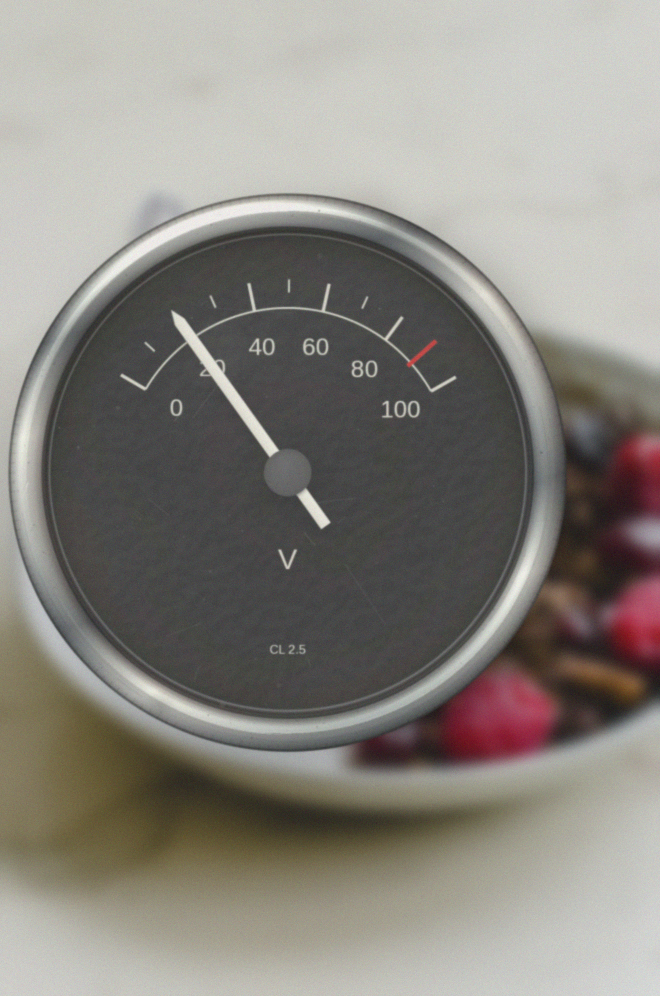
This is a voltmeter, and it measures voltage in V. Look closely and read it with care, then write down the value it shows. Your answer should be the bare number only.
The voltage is 20
